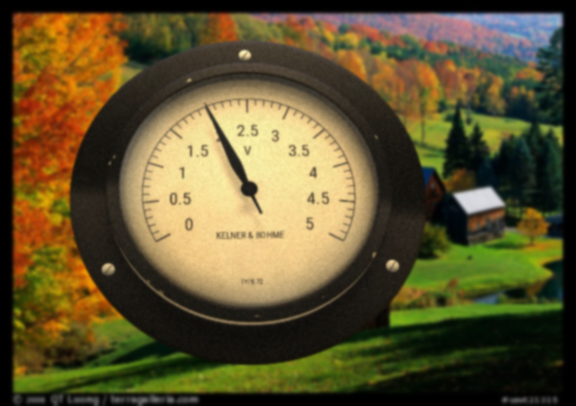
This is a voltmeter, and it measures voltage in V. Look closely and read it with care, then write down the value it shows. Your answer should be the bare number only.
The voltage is 2
